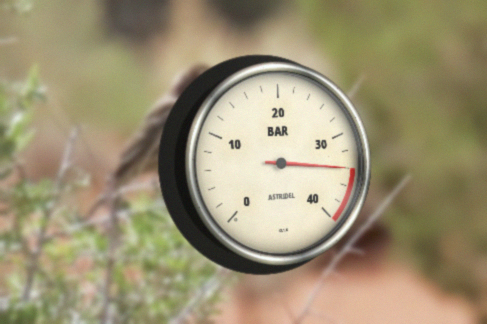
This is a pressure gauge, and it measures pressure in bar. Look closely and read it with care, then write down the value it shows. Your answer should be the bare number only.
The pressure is 34
